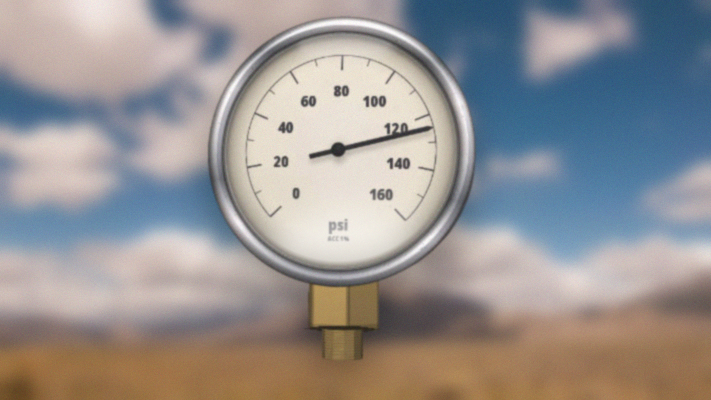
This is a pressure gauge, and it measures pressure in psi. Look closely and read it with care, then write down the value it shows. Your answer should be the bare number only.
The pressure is 125
